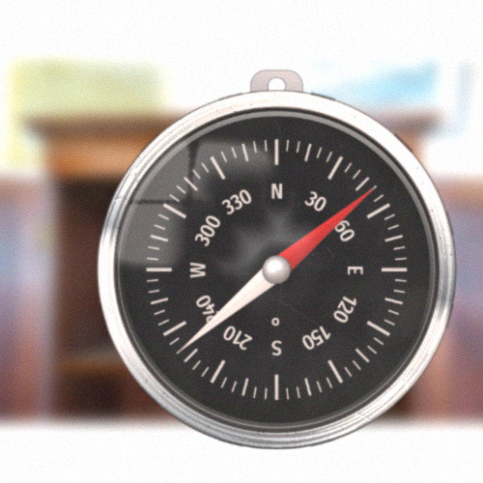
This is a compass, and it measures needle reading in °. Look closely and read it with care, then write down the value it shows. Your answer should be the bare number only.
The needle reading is 50
